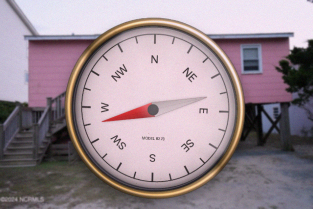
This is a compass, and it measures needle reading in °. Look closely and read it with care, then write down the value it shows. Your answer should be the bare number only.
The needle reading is 255
